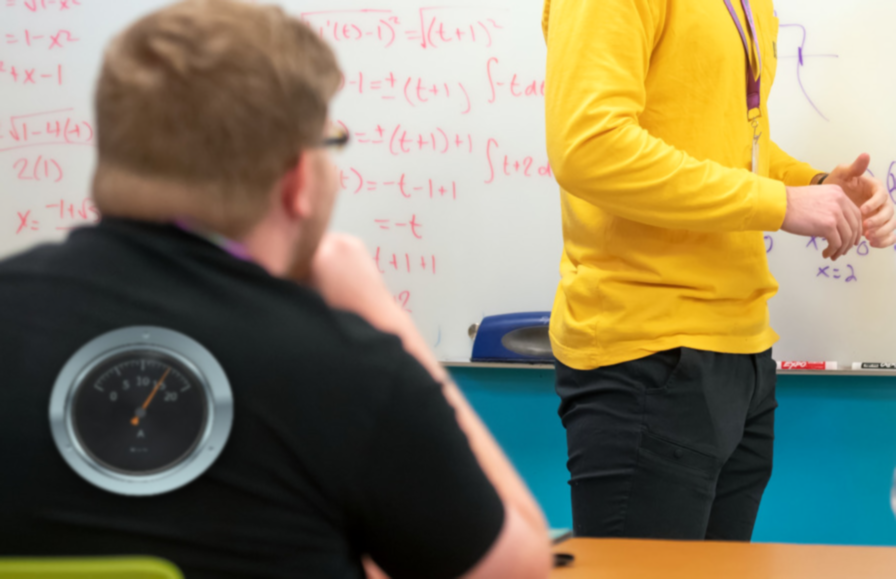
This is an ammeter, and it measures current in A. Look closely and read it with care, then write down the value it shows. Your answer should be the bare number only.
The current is 15
